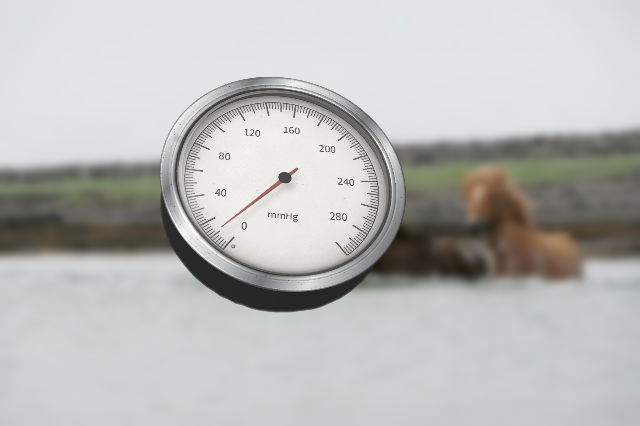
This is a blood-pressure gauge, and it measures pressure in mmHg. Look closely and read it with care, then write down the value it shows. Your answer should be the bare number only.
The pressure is 10
